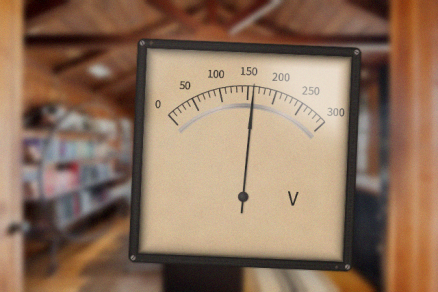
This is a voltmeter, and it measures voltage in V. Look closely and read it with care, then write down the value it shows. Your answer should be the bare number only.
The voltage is 160
